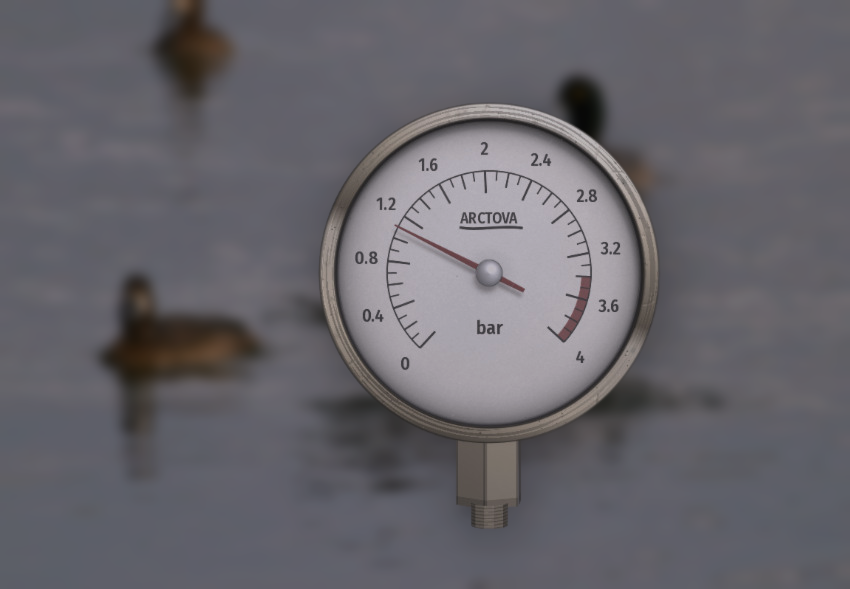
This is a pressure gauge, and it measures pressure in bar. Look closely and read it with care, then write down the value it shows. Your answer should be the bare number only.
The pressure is 1.1
